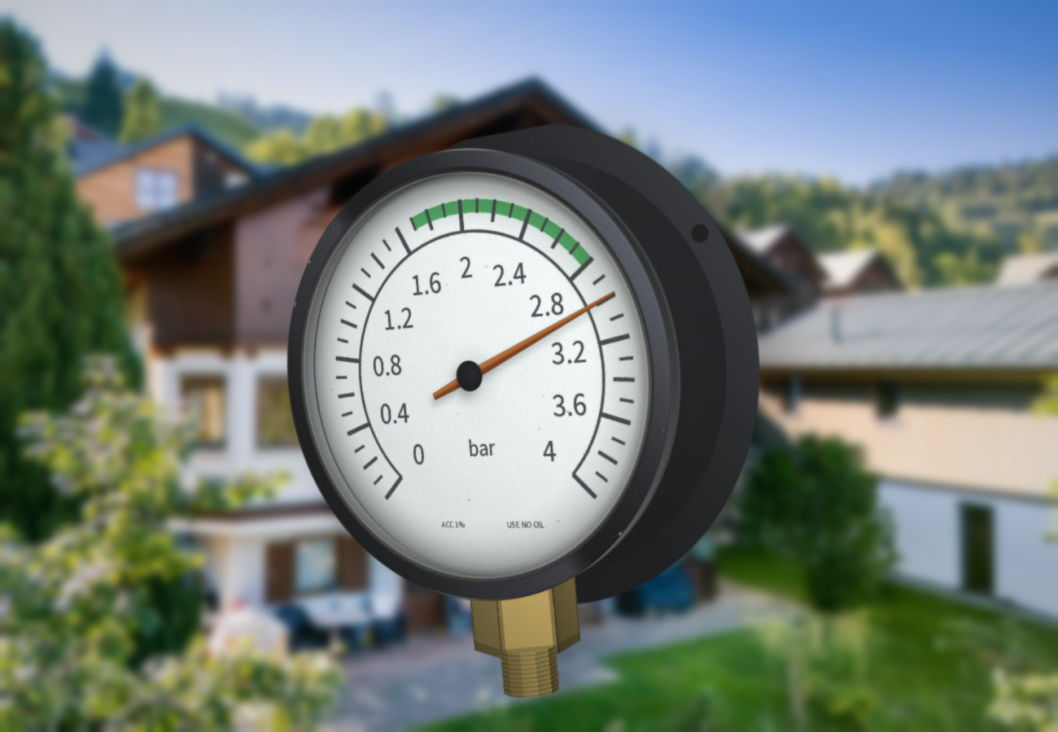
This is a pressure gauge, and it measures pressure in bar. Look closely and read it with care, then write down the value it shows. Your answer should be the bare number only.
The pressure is 3
